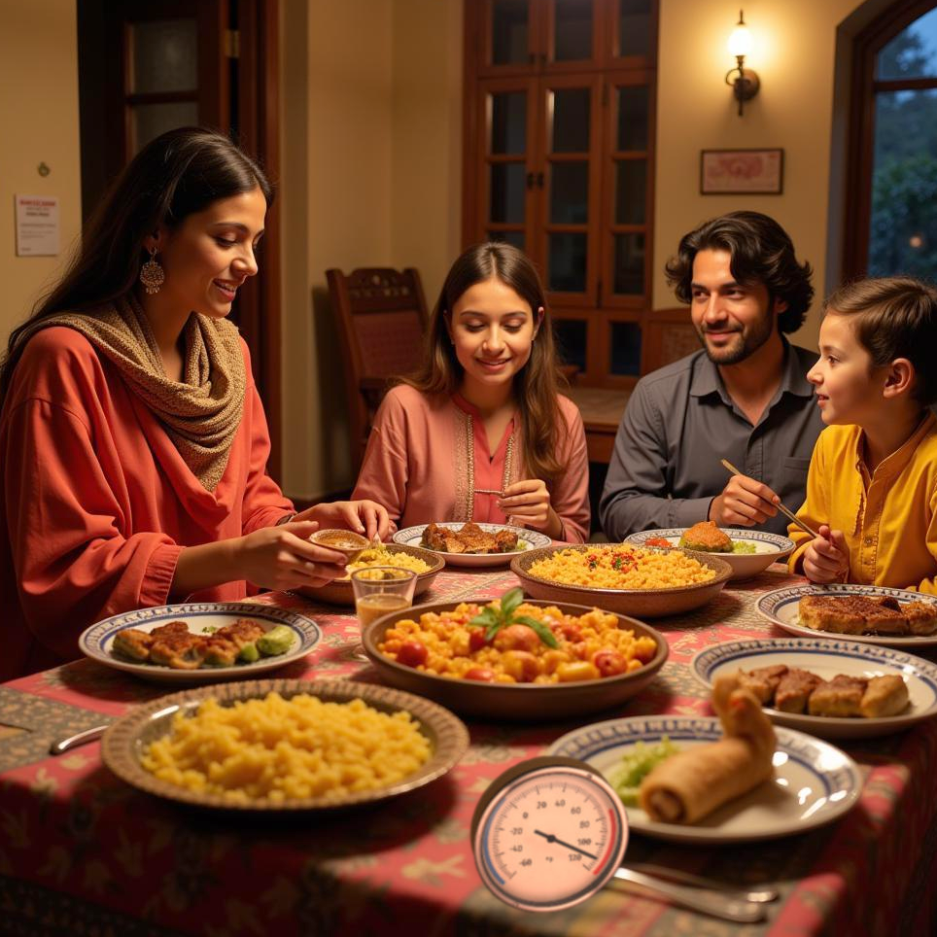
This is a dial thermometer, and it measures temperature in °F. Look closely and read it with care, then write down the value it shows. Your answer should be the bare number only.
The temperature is 110
